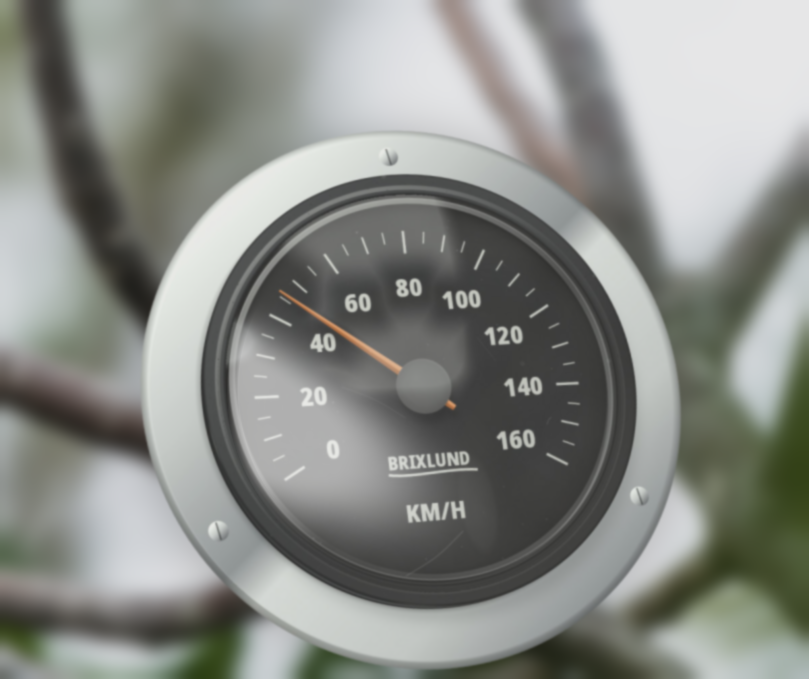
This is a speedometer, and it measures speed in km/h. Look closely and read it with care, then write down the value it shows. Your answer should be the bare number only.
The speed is 45
